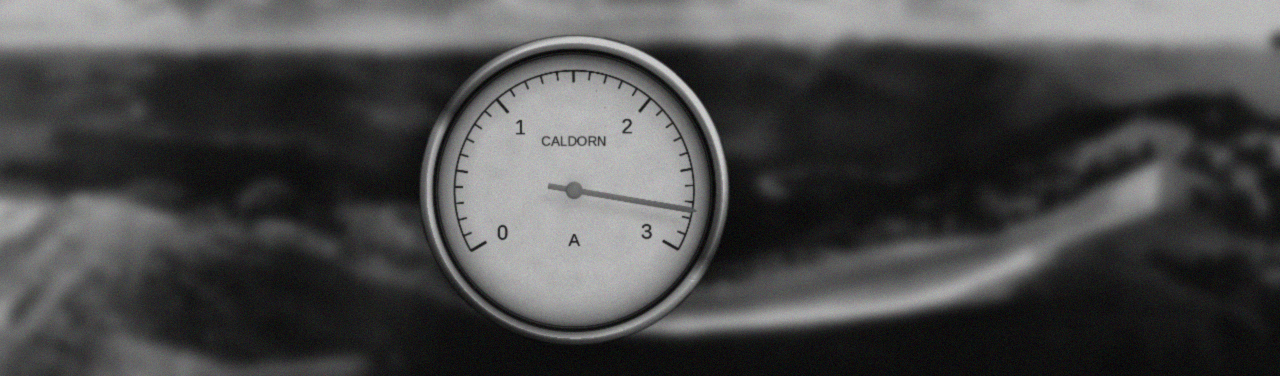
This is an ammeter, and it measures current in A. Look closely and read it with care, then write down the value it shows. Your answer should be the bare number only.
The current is 2.75
